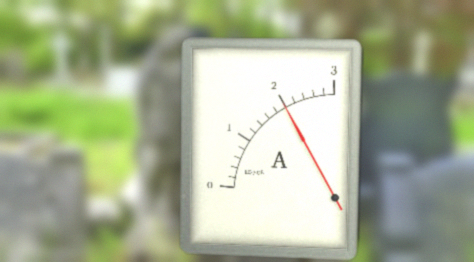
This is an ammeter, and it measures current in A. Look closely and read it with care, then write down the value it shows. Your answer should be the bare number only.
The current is 2
